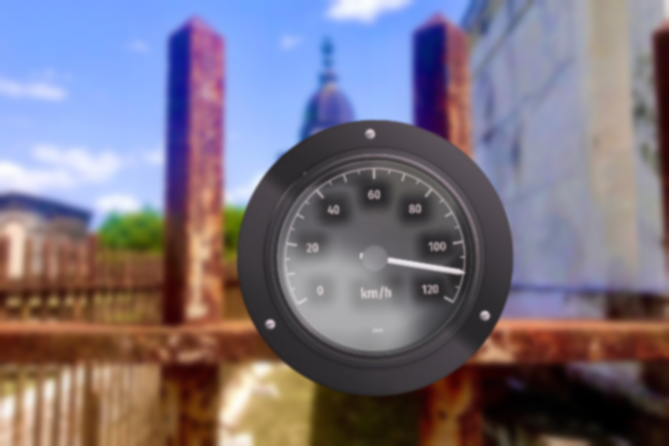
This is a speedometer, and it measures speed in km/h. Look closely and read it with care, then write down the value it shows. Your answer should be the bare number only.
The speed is 110
